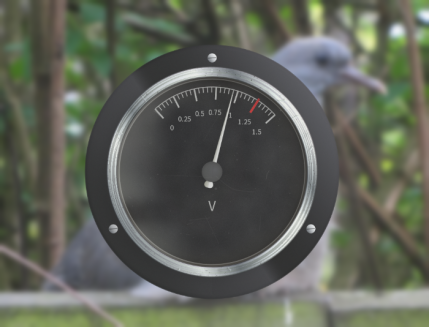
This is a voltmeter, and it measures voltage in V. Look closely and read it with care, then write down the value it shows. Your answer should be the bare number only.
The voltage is 0.95
